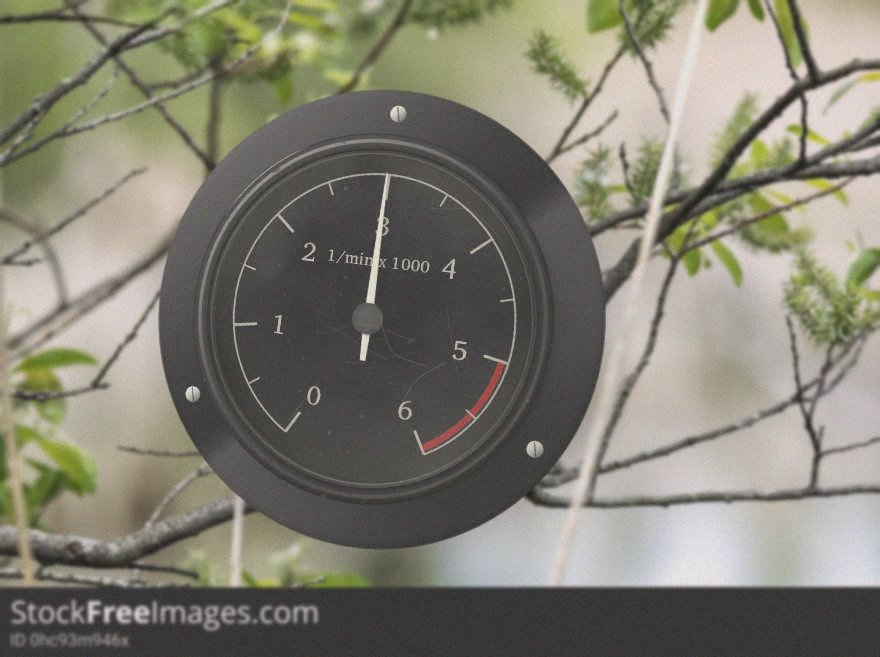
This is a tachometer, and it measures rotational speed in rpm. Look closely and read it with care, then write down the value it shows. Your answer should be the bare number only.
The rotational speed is 3000
